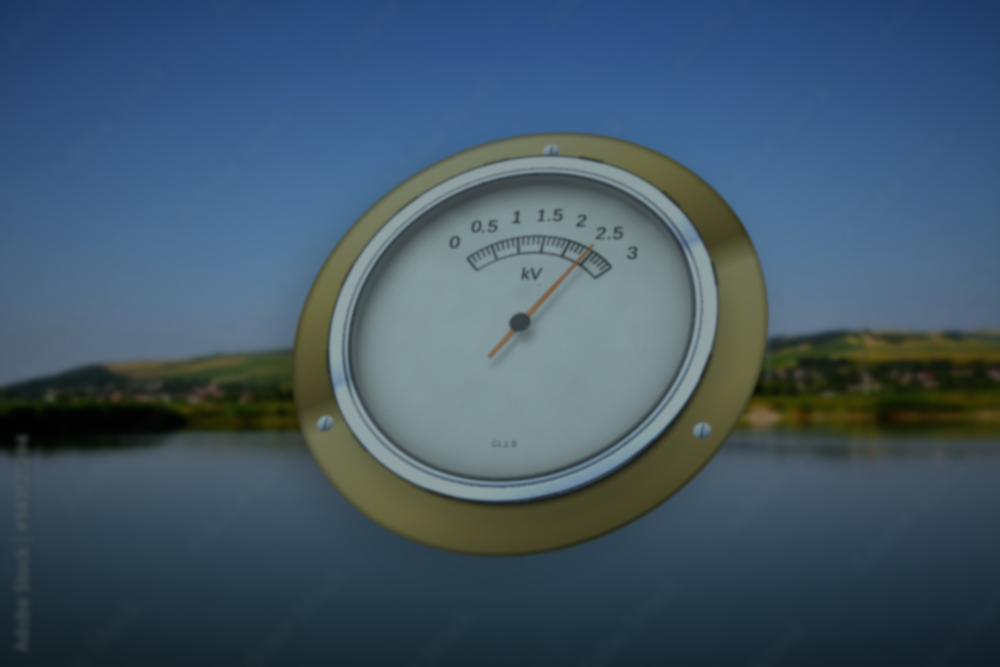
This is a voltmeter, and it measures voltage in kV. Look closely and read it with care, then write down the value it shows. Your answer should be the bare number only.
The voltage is 2.5
